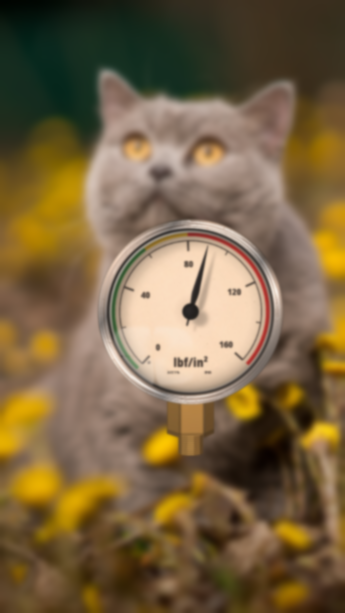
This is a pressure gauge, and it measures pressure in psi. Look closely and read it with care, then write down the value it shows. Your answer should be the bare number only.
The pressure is 90
